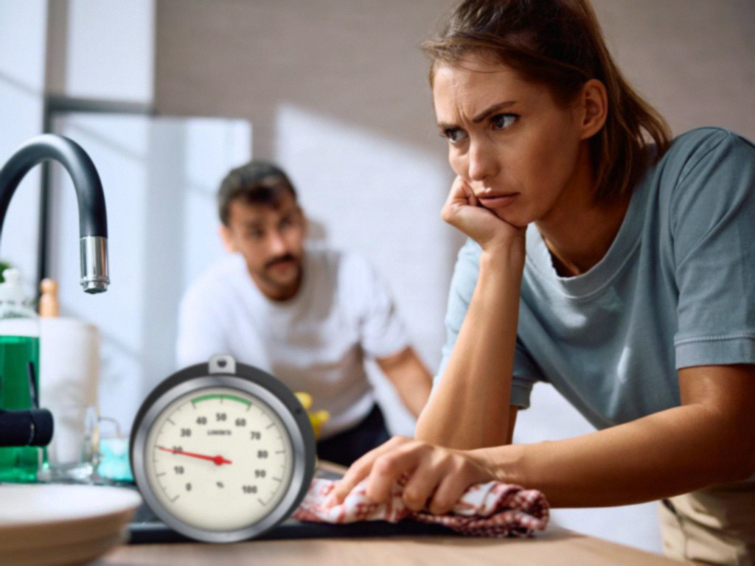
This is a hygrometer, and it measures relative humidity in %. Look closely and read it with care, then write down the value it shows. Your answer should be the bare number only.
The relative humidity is 20
